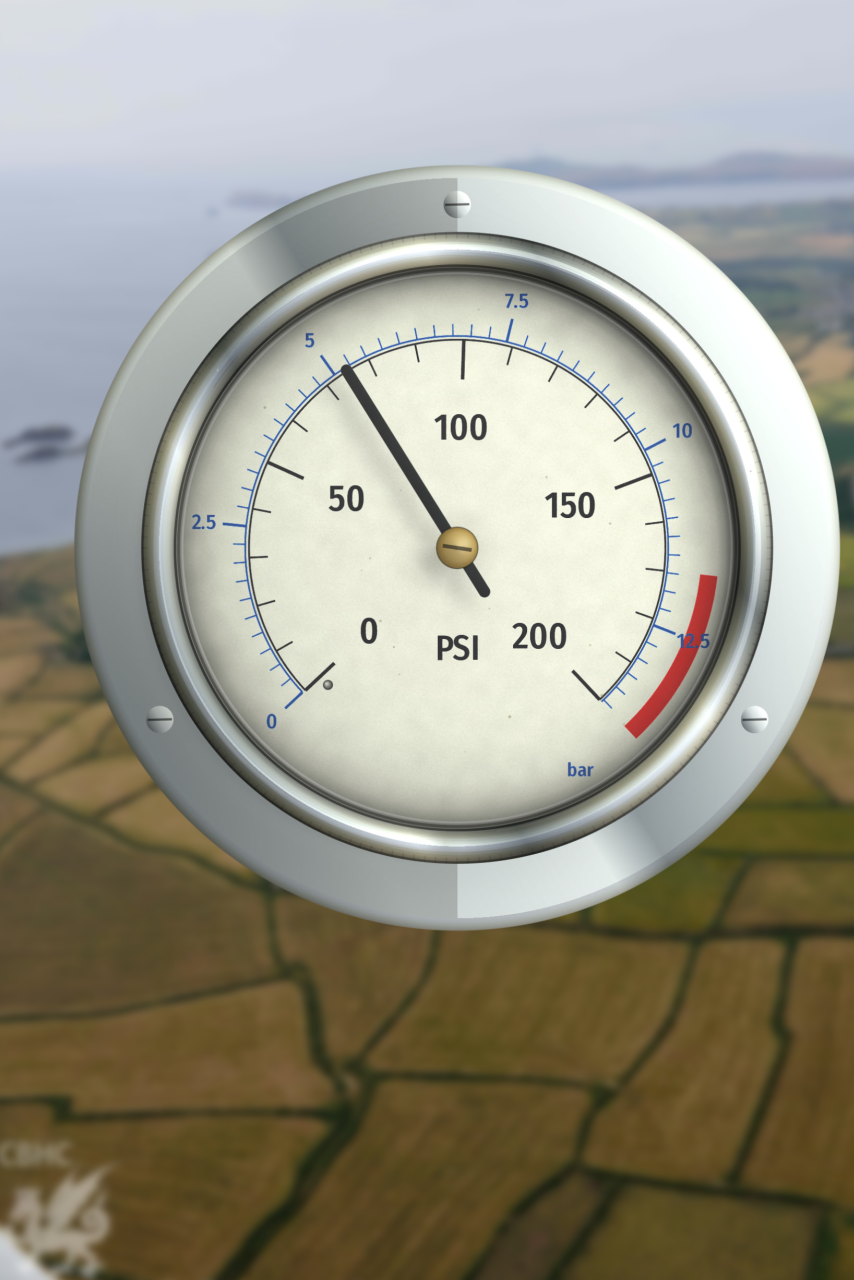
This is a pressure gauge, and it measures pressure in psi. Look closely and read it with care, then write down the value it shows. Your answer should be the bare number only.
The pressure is 75
